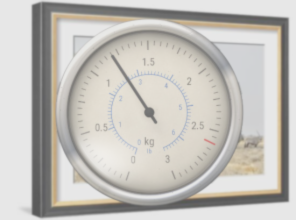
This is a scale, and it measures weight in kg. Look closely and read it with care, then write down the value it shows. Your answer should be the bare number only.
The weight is 1.2
